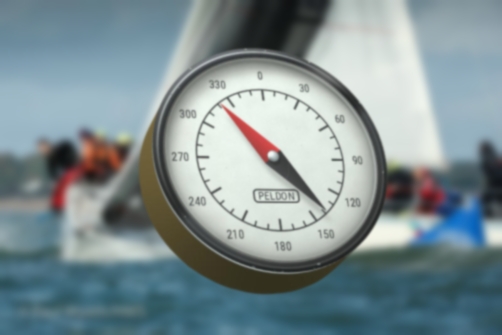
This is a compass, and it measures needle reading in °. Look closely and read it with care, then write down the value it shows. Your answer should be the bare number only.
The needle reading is 320
